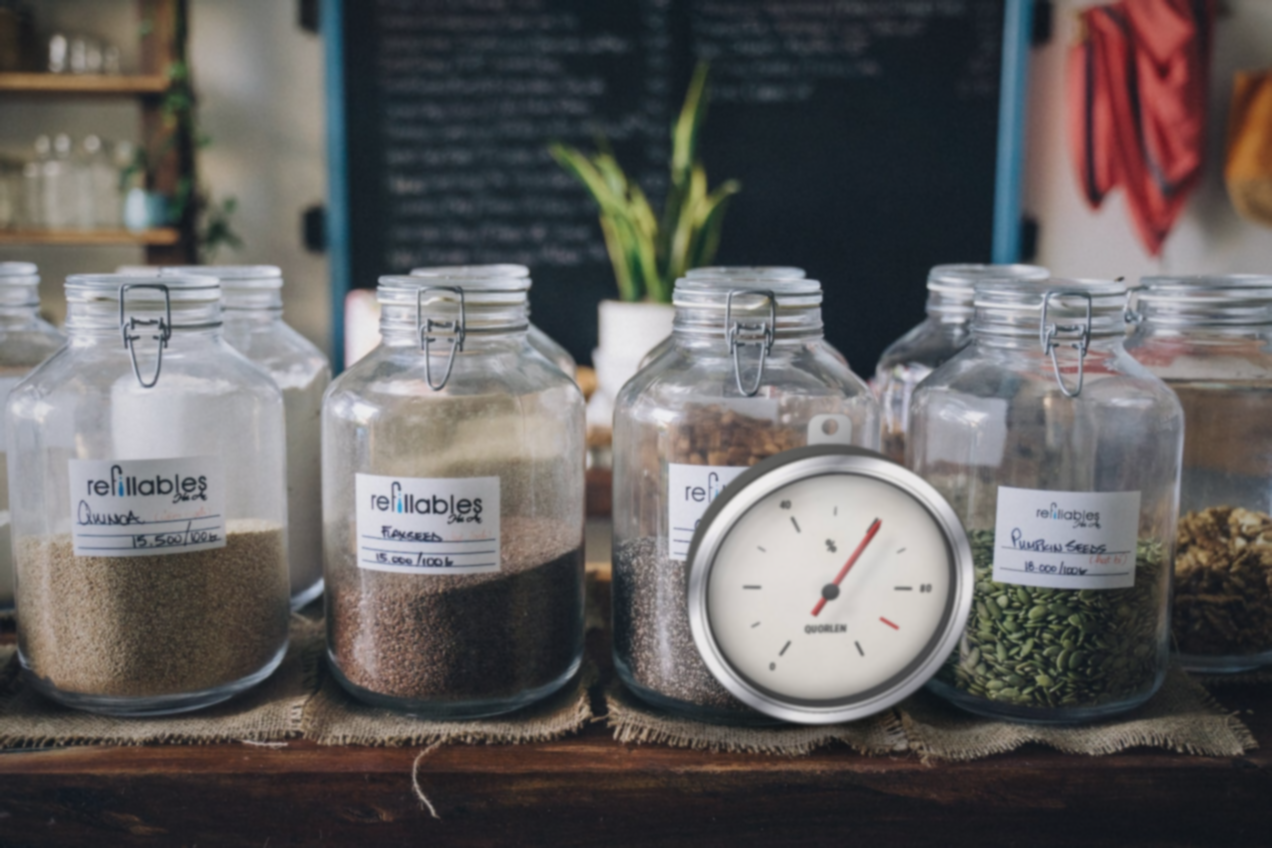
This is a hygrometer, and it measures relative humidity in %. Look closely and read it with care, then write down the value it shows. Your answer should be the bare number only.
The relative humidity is 60
